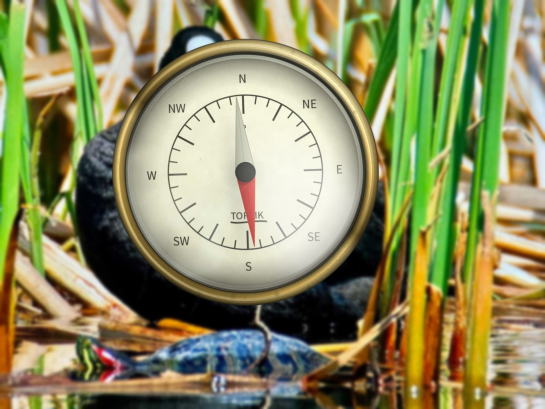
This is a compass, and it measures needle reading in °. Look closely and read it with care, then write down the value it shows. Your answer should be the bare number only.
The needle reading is 175
